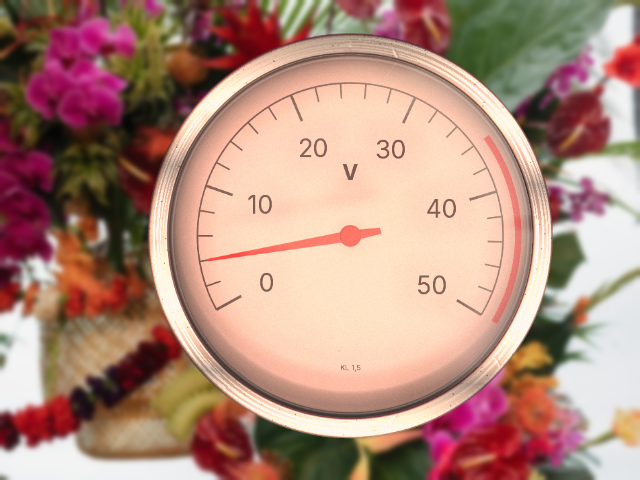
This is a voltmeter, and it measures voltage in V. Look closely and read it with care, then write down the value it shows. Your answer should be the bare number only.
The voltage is 4
